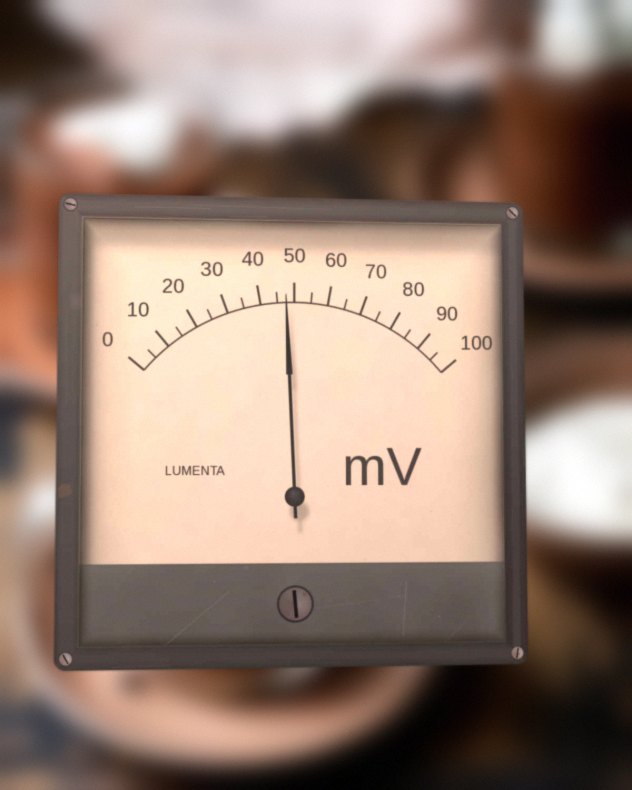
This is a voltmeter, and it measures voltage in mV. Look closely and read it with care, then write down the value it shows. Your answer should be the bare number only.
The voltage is 47.5
